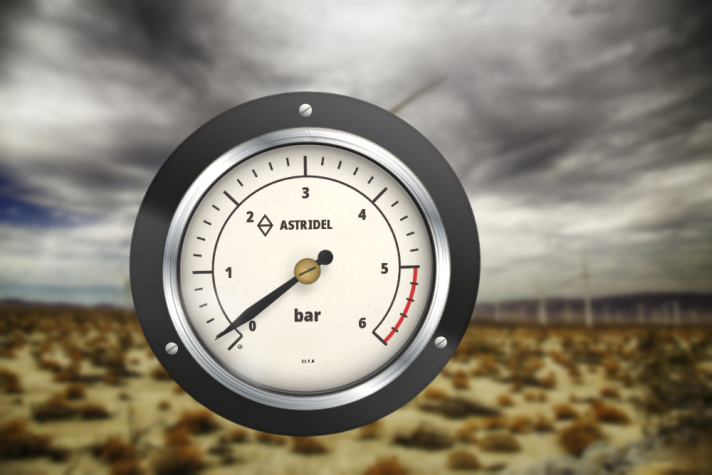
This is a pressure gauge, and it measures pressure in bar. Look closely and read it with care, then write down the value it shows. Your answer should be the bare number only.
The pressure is 0.2
